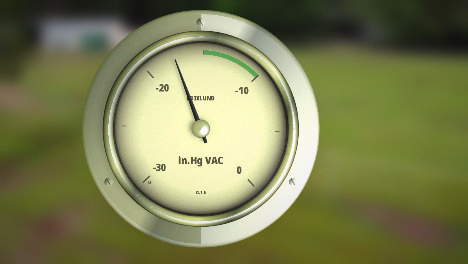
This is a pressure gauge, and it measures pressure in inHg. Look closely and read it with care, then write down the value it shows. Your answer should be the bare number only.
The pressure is -17.5
